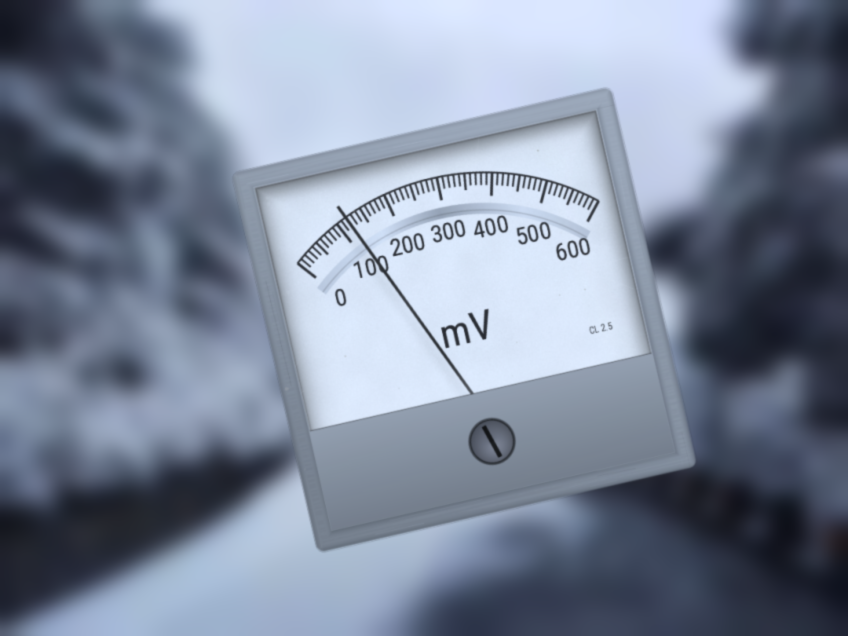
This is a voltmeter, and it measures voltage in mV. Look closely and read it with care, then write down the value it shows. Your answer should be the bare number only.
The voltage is 120
